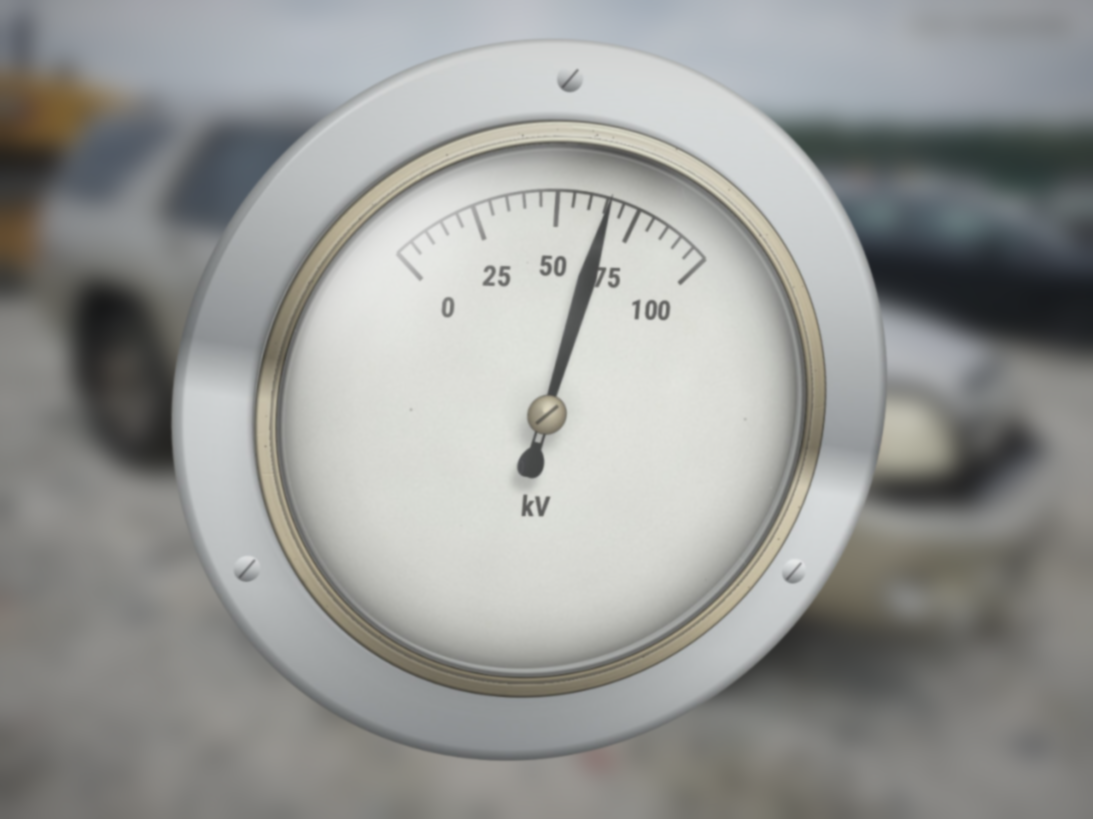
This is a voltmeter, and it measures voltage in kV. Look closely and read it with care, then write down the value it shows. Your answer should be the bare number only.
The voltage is 65
